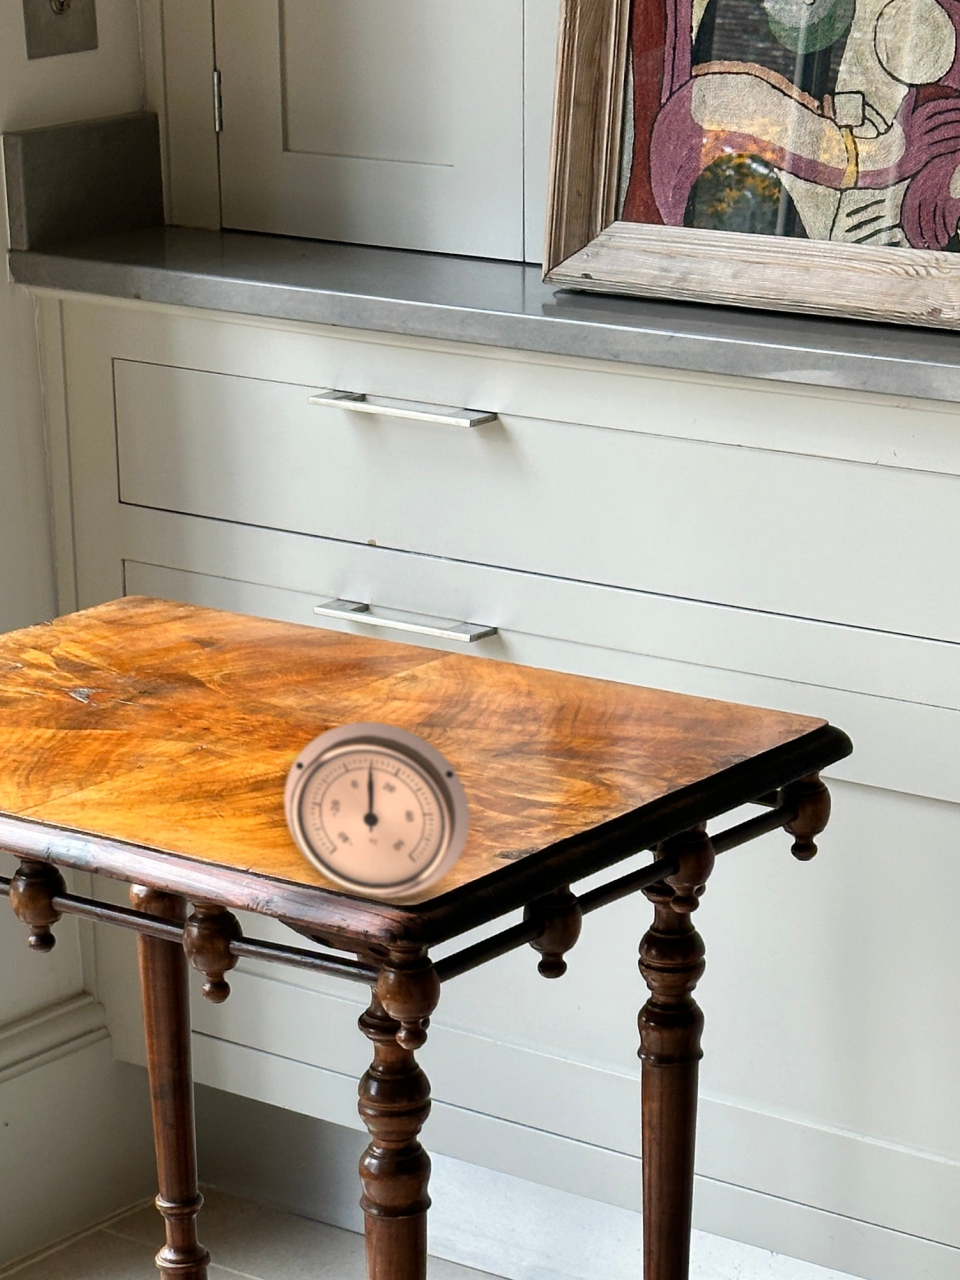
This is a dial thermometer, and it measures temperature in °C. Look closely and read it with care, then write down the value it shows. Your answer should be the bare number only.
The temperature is 10
